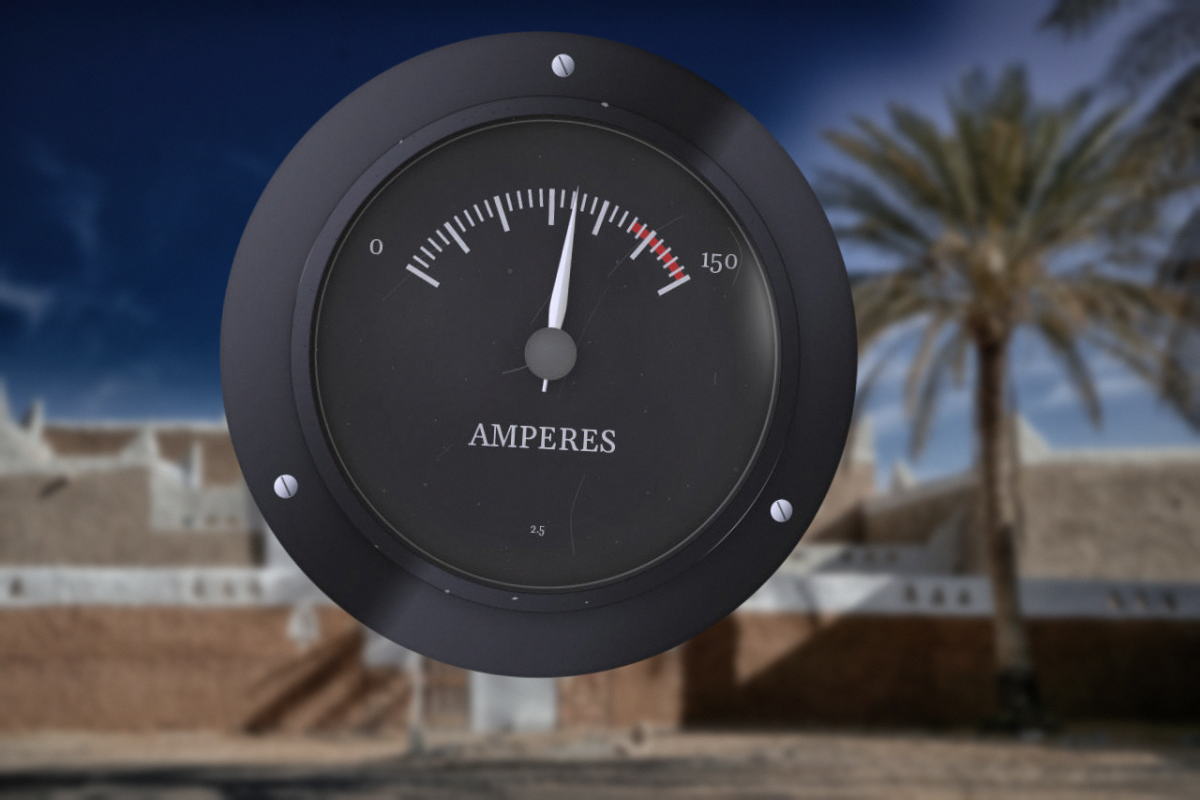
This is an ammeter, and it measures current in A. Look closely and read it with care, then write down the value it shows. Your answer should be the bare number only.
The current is 85
